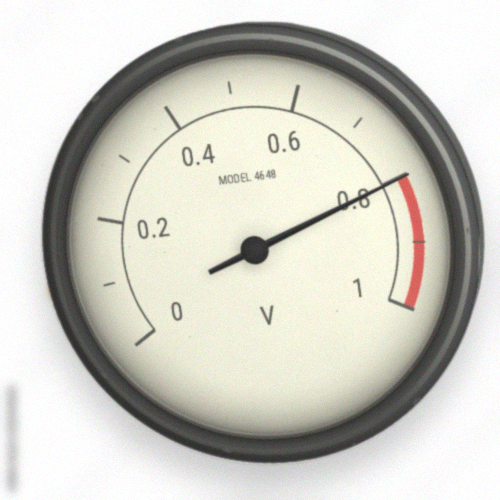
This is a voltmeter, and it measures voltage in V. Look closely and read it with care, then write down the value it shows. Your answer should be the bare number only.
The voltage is 0.8
